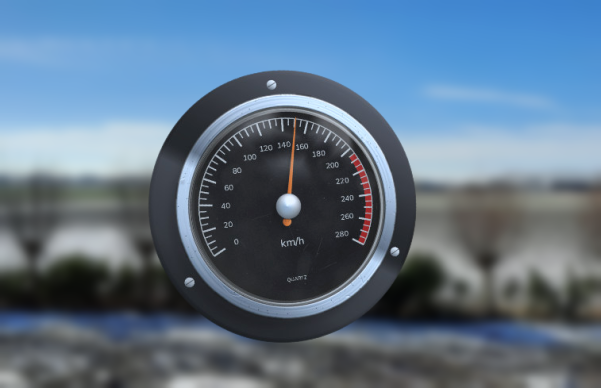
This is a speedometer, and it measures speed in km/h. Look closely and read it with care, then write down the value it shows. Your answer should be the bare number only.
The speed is 150
